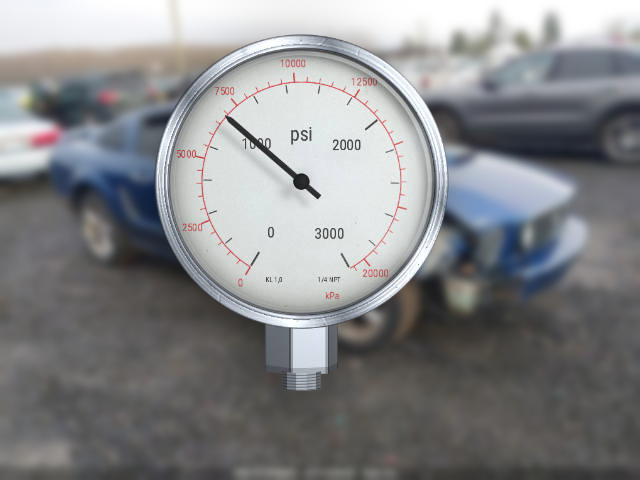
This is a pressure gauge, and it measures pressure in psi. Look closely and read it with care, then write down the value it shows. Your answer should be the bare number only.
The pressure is 1000
